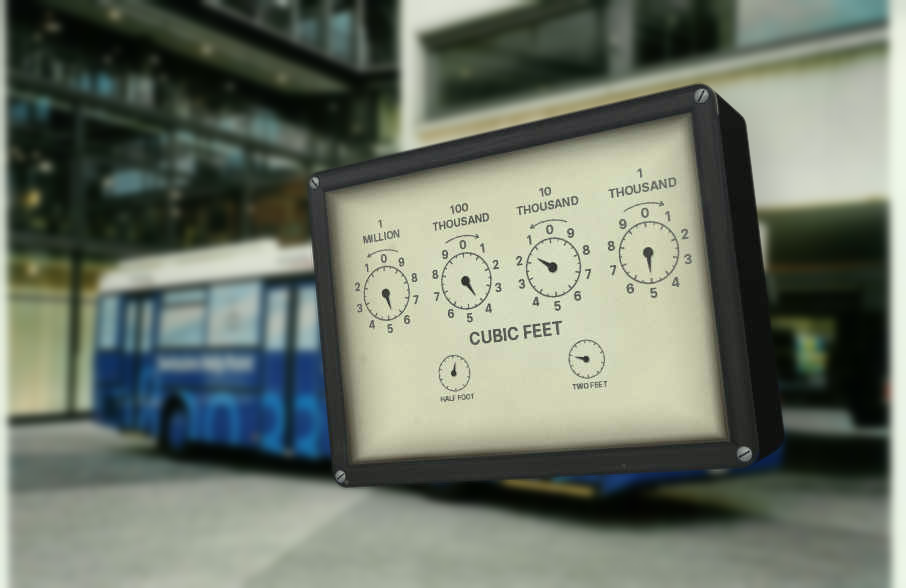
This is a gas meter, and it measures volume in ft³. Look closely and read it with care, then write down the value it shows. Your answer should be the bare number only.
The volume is 541500
